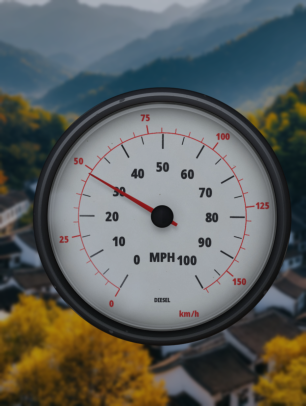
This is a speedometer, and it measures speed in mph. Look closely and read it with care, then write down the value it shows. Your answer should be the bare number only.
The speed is 30
